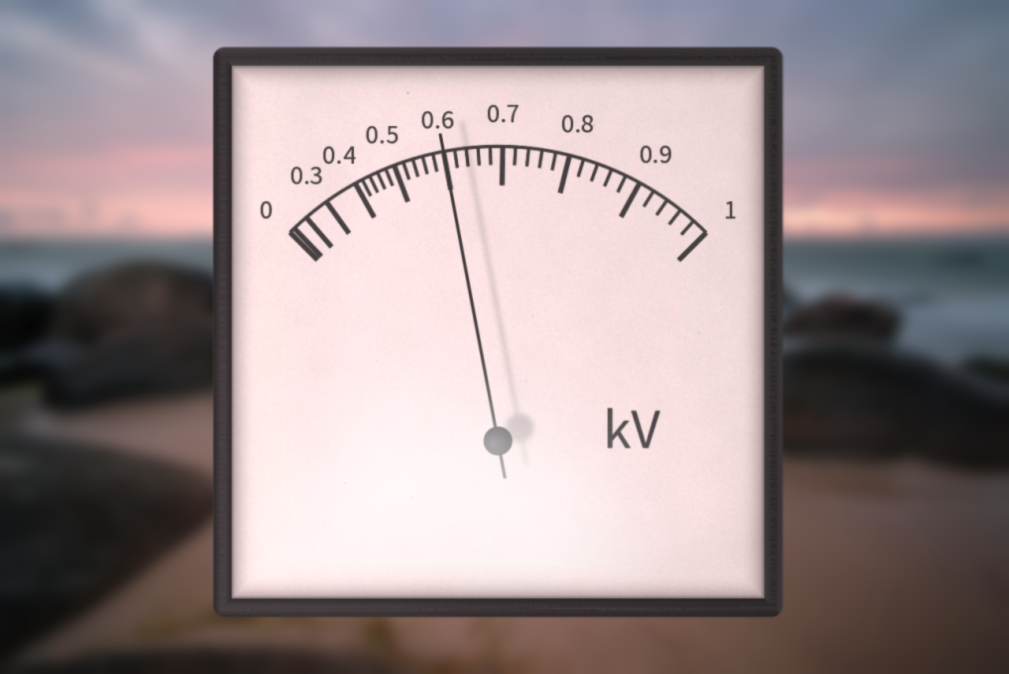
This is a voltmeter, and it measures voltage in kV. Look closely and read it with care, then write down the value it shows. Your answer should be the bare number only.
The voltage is 0.6
